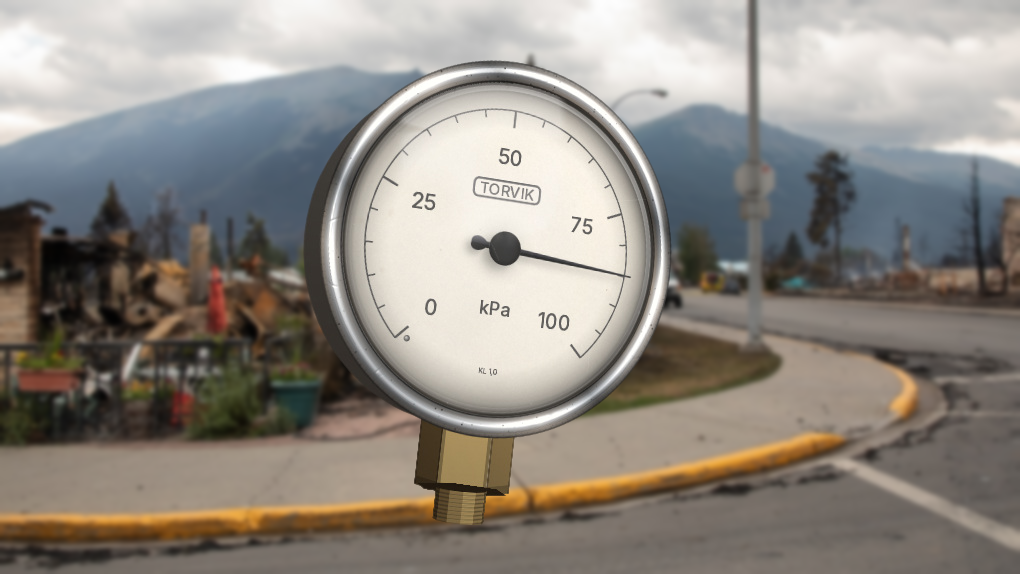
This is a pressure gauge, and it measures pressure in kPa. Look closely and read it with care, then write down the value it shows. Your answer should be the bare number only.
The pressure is 85
